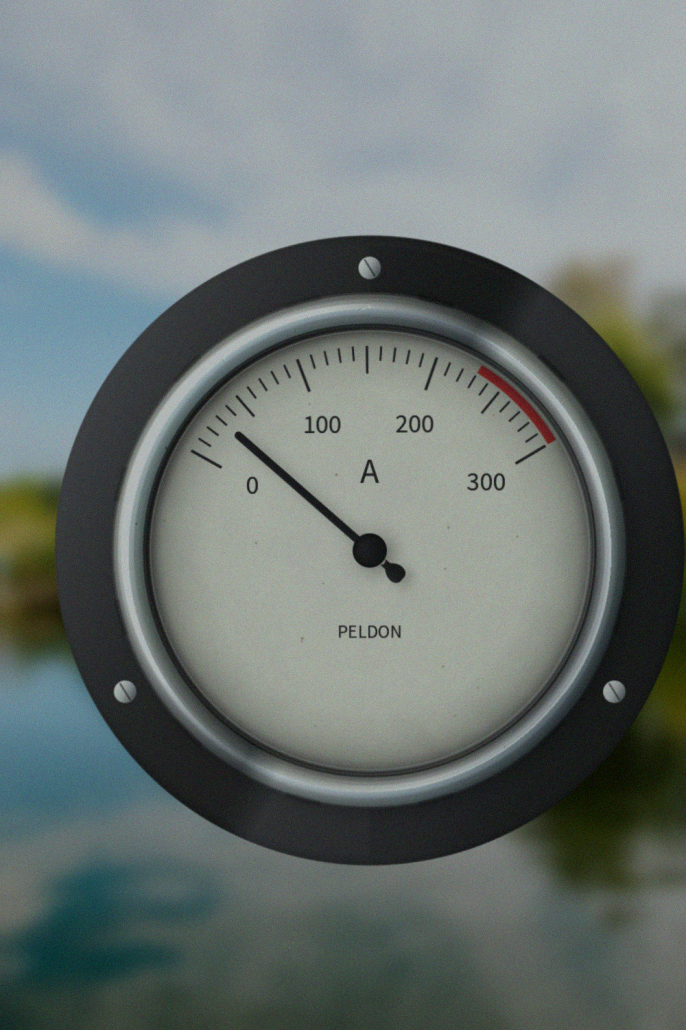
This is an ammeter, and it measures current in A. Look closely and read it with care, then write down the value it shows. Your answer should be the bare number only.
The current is 30
